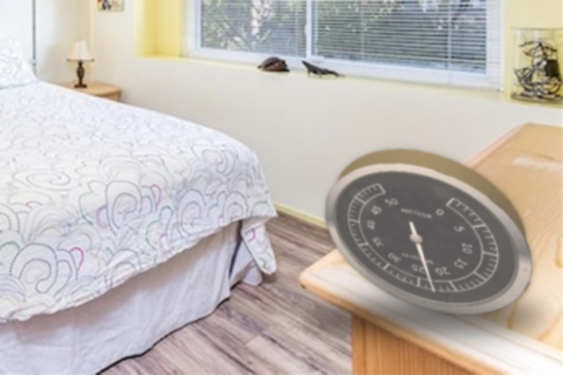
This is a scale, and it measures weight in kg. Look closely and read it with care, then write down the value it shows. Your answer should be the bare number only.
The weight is 23
